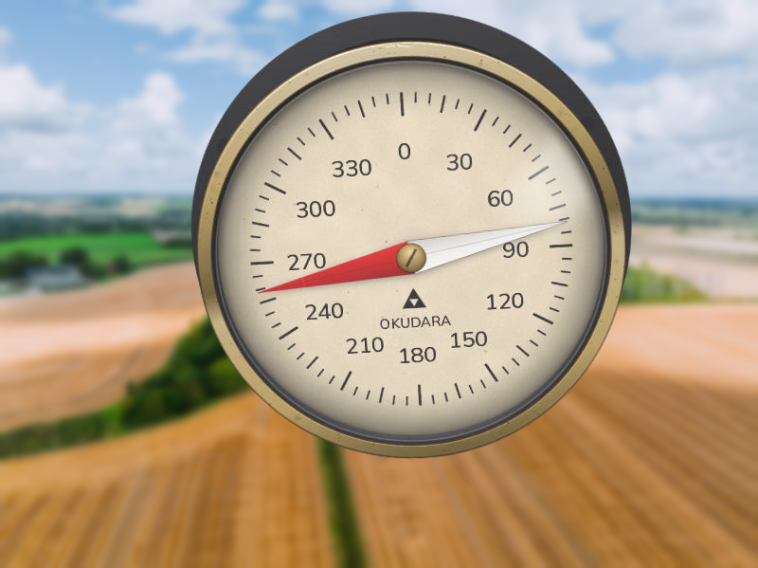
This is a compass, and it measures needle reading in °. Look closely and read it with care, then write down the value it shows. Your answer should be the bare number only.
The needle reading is 260
